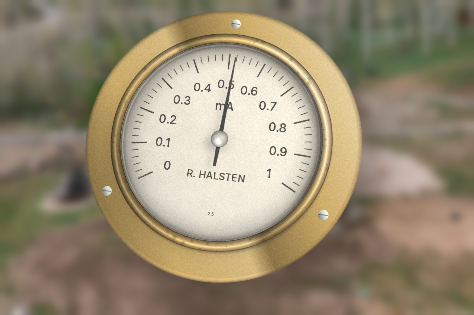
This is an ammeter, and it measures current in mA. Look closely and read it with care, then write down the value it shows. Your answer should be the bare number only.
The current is 0.52
